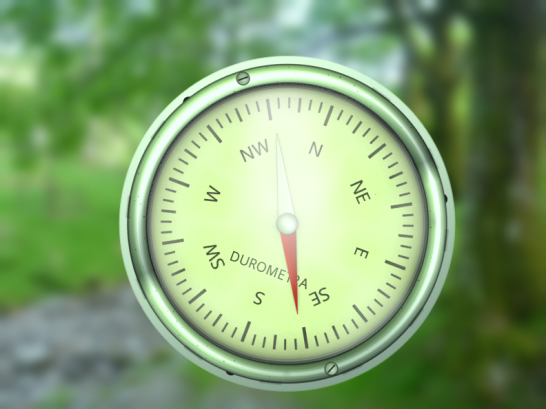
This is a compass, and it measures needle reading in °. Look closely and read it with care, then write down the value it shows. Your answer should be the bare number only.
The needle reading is 152.5
